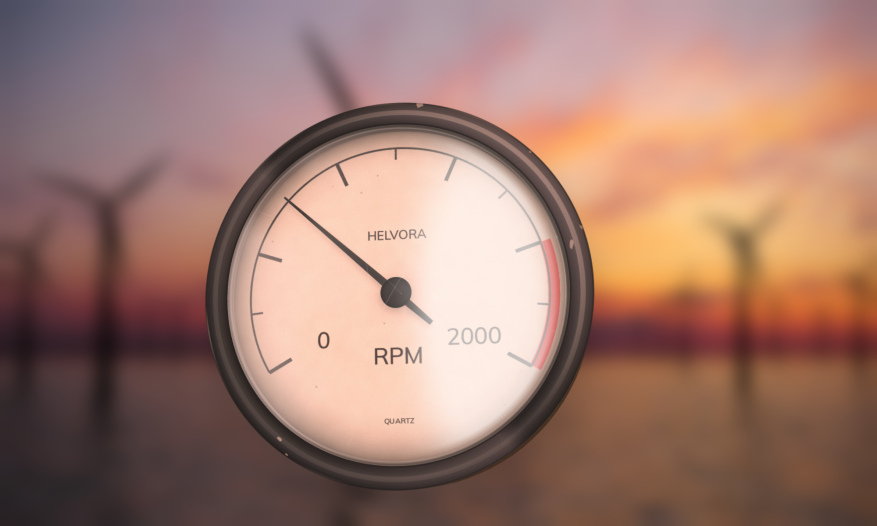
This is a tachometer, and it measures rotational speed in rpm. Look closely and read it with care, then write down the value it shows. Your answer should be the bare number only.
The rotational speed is 600
